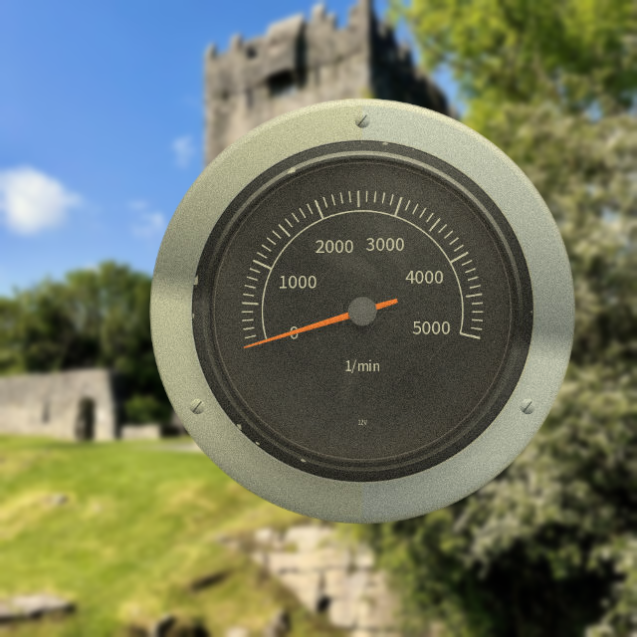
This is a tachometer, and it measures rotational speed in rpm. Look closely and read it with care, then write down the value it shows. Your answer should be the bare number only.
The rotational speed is 0
